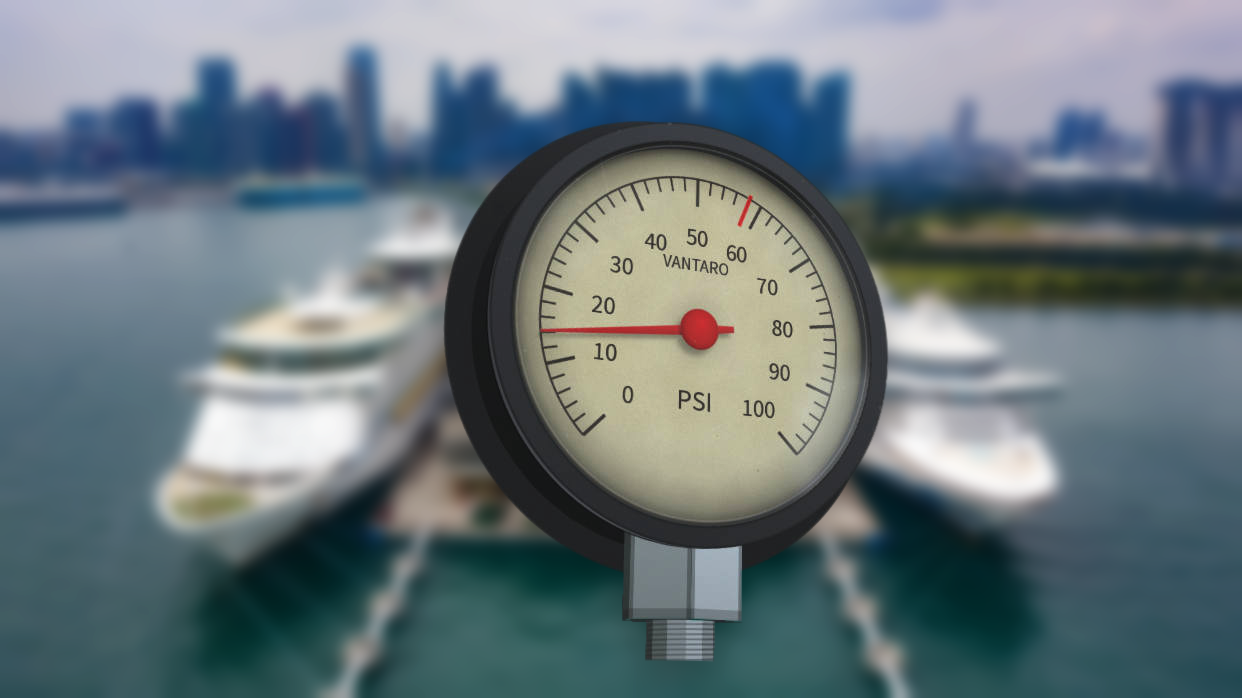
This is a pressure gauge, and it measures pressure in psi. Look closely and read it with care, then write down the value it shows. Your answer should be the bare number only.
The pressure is 14
